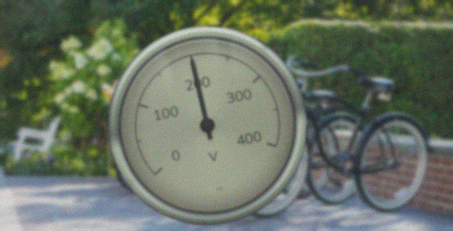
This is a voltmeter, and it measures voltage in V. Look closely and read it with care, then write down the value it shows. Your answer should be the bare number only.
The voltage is 200
